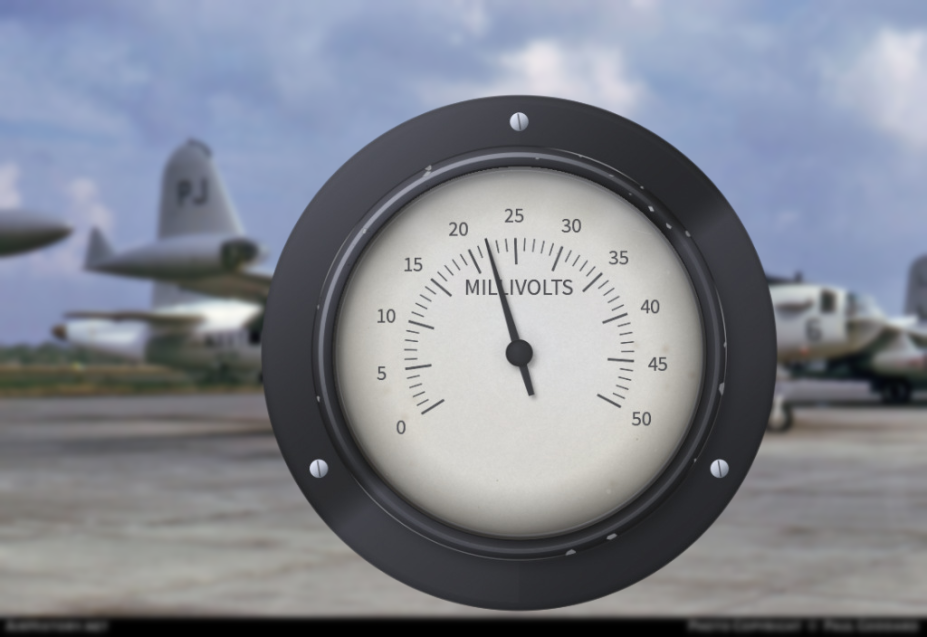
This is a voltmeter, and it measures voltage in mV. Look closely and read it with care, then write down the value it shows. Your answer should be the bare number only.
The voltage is 22
